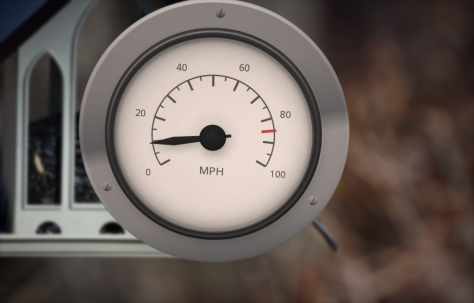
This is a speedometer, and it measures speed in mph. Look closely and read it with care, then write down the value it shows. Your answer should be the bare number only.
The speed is 10
